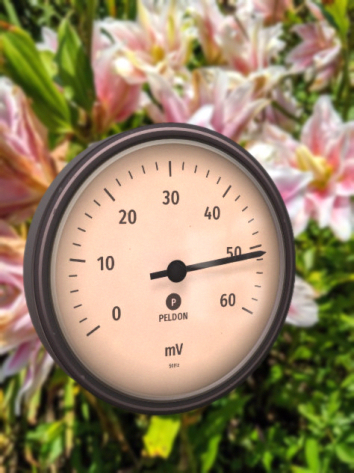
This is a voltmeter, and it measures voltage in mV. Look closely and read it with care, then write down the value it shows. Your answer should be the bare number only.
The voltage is 51
